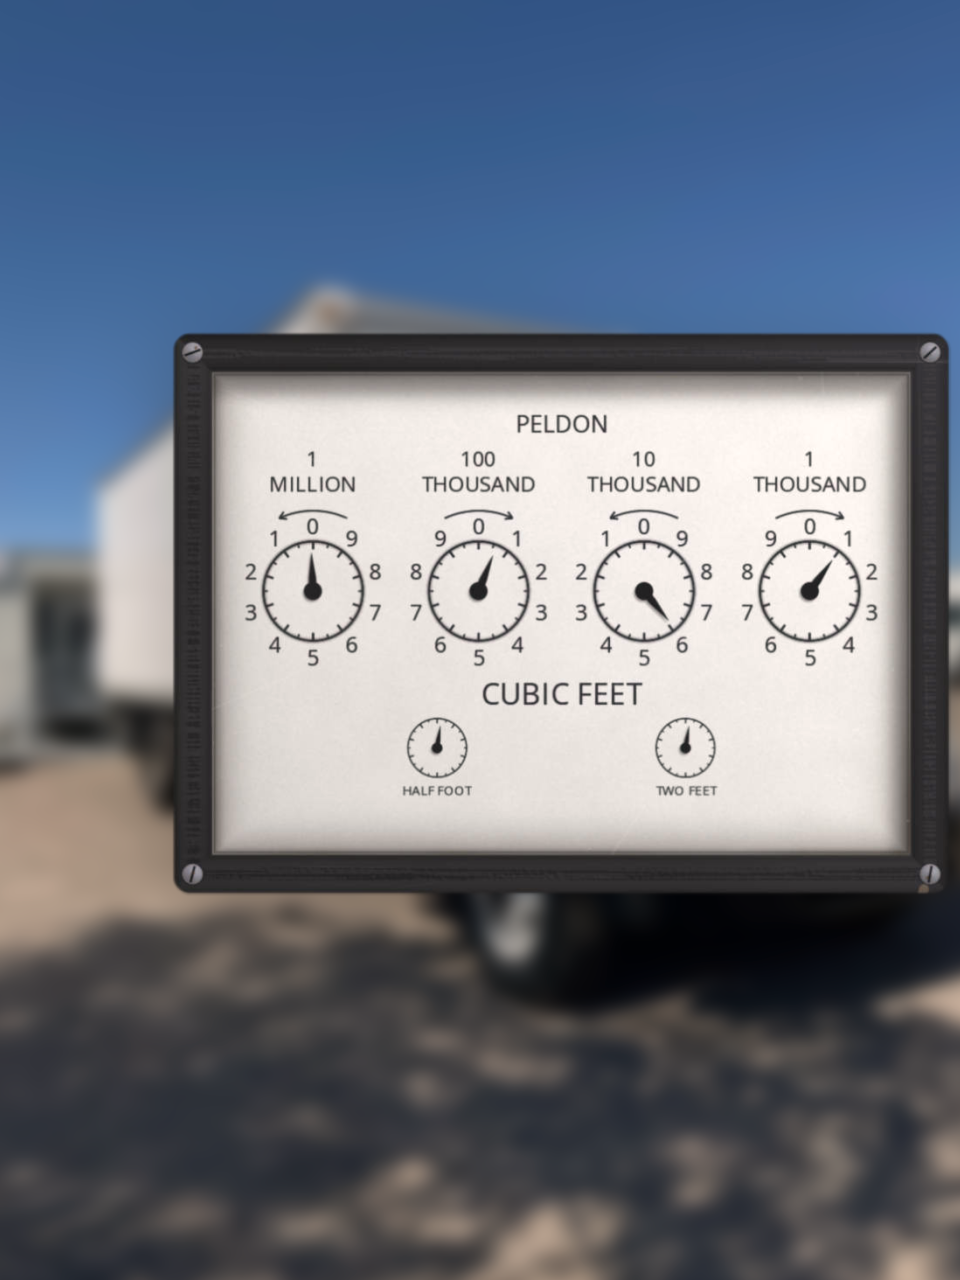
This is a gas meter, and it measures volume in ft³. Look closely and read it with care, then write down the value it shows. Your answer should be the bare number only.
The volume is 6100
